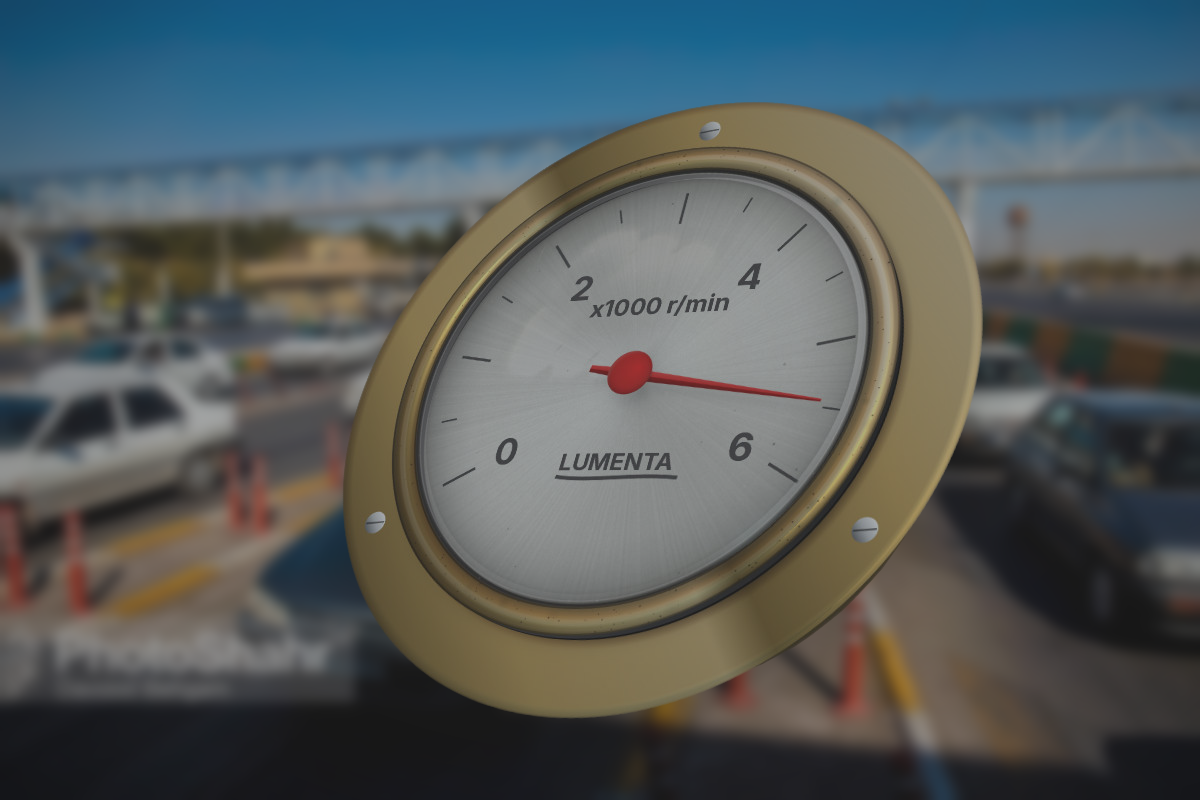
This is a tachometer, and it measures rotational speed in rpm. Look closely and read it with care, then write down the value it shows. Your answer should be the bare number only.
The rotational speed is 5500
